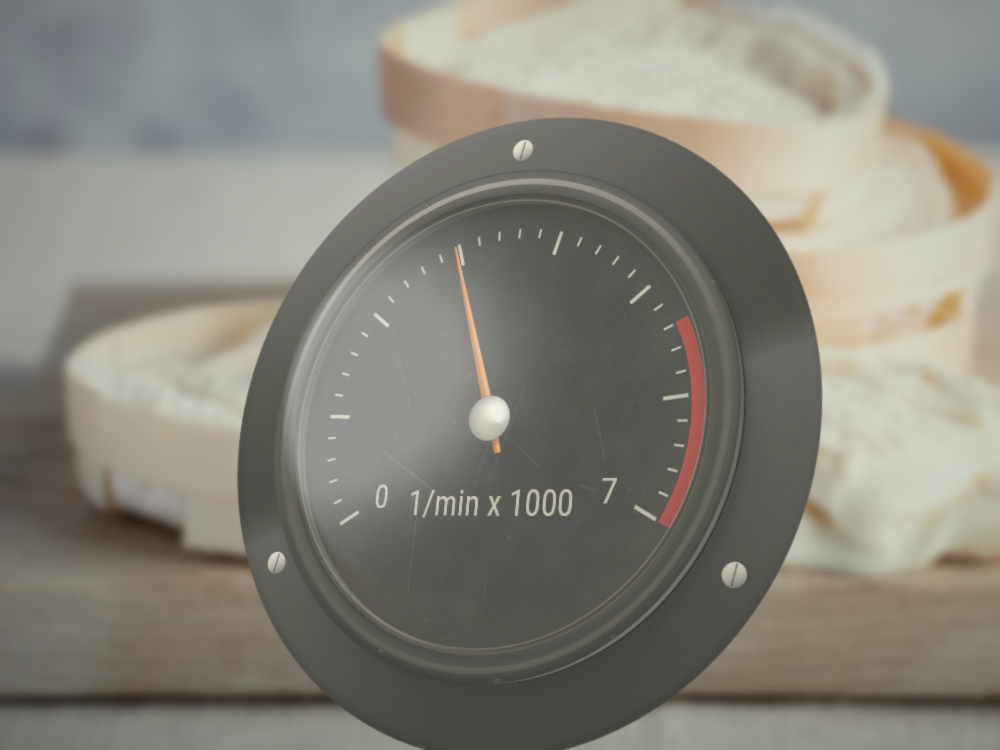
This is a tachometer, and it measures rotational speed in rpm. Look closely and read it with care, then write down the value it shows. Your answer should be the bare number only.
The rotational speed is 3000
